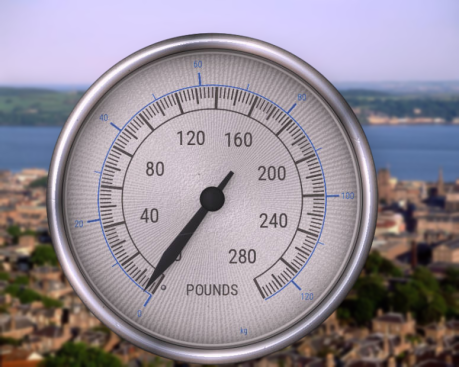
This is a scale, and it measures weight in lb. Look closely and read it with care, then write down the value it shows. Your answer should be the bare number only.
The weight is 4
